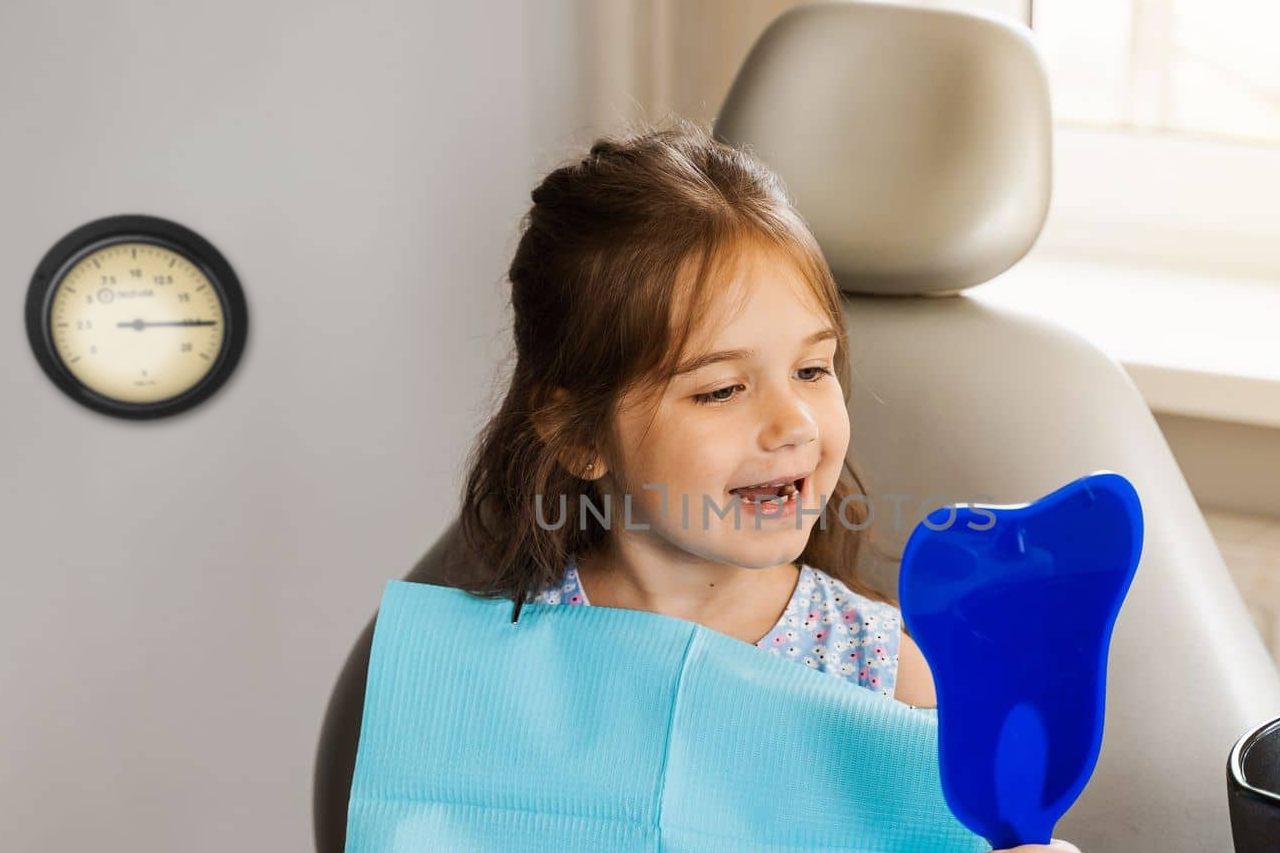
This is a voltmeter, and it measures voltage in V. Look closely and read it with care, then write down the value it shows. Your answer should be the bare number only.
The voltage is 17.5
